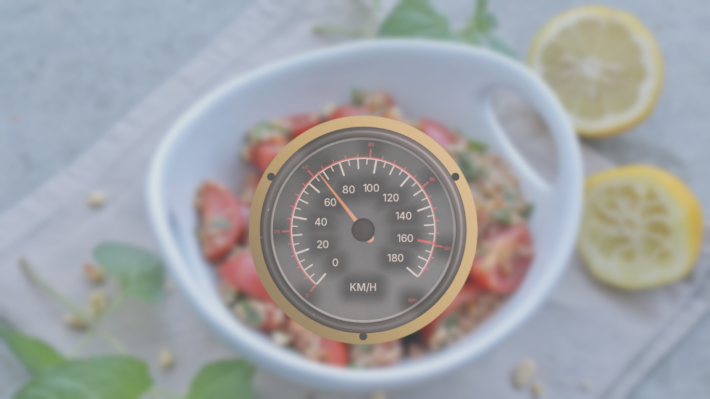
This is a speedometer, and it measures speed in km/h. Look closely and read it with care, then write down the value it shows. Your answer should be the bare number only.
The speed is 67.5
